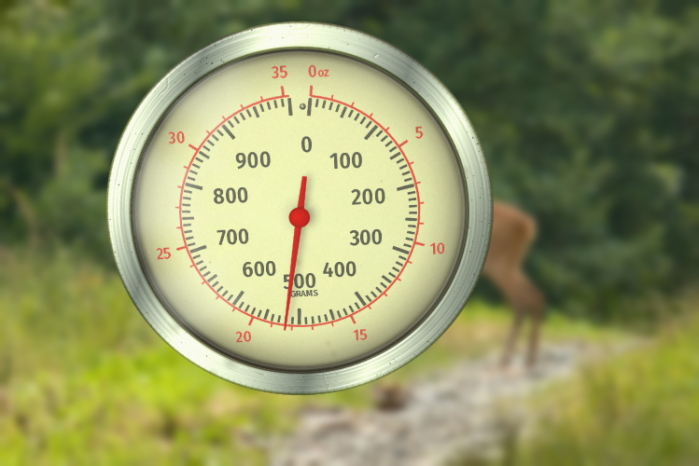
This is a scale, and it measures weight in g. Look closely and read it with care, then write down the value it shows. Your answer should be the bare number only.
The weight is 520
